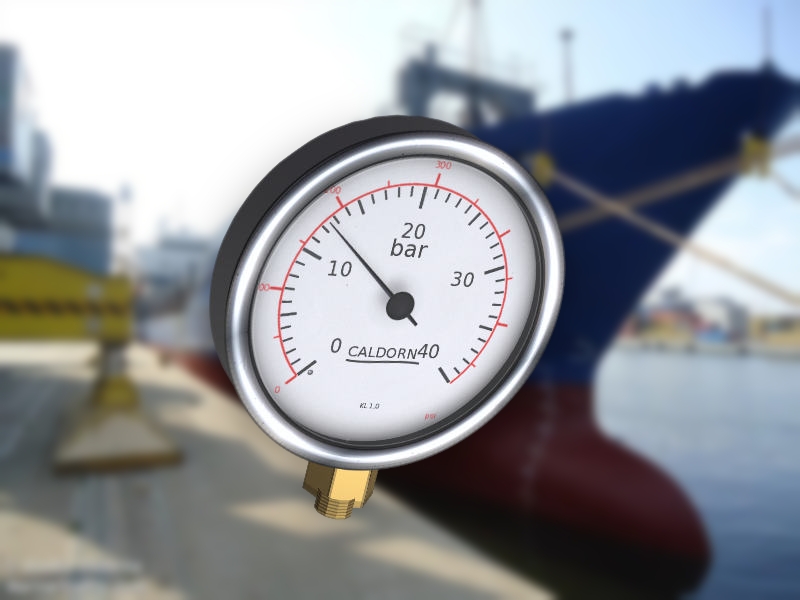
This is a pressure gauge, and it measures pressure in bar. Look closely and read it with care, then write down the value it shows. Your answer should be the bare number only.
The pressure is 12.5
